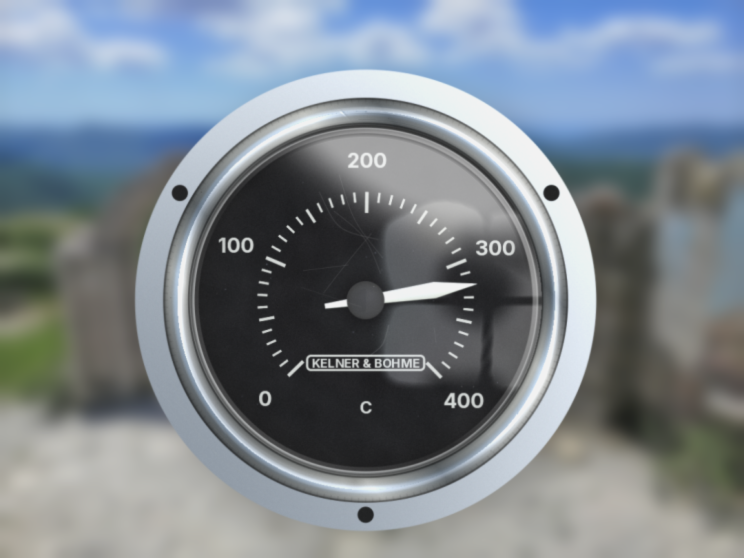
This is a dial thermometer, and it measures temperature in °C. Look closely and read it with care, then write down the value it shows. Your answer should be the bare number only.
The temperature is 320
